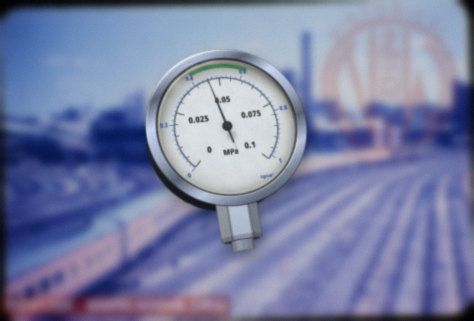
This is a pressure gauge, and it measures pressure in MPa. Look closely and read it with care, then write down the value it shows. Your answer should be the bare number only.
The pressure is 0.045
